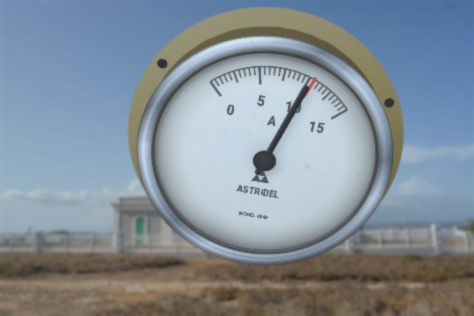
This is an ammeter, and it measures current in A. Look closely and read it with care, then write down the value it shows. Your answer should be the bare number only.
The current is 10
